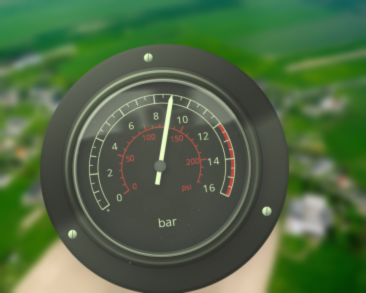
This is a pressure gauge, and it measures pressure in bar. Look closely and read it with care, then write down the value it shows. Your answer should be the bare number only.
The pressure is 9
